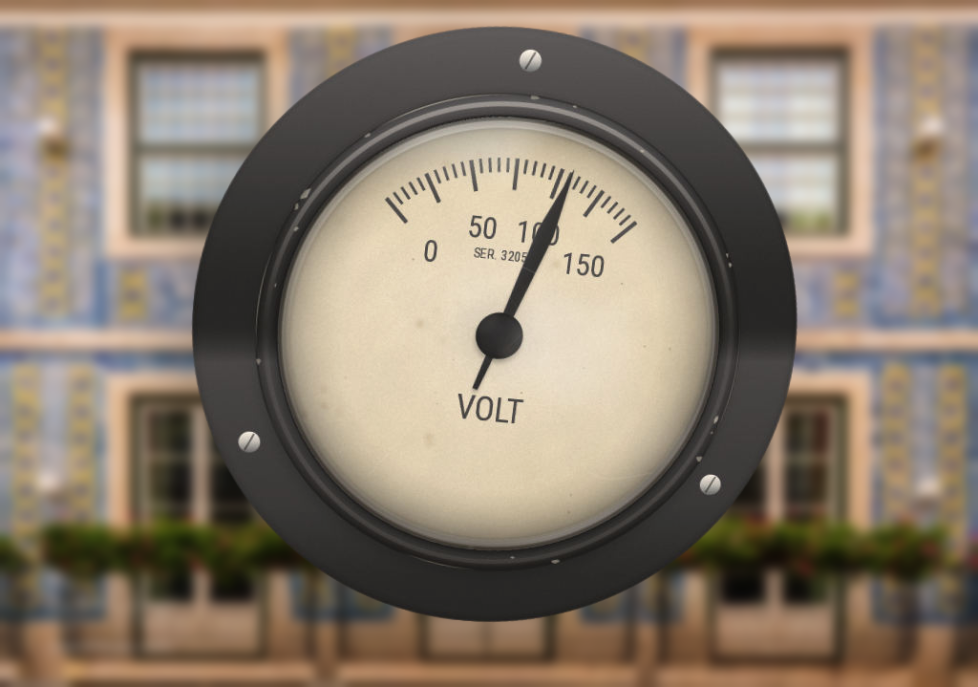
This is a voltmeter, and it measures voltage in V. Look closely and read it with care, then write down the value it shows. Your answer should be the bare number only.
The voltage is 105
